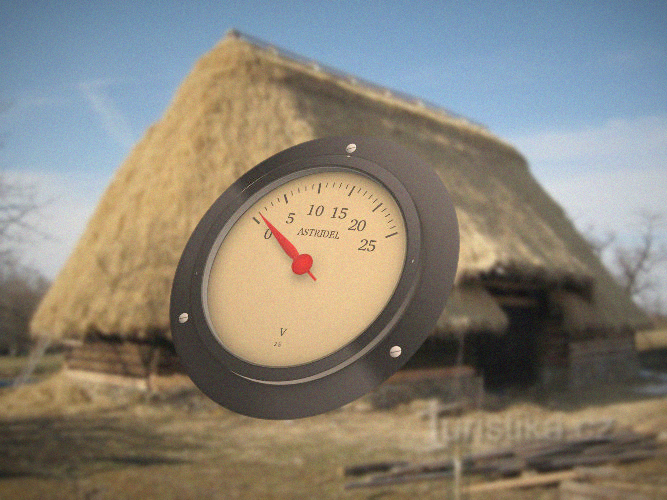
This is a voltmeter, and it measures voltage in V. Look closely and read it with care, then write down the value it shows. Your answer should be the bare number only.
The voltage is 1
